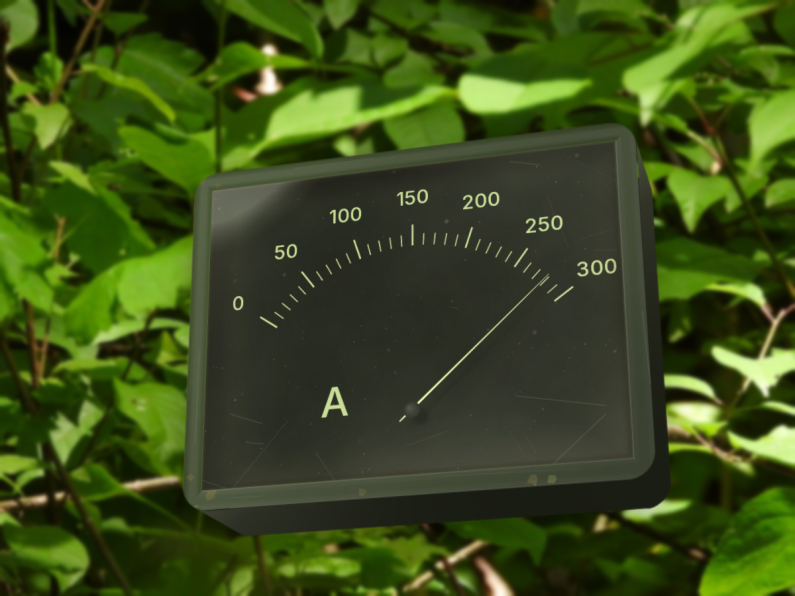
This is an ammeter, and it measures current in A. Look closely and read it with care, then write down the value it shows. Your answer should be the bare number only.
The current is 280
